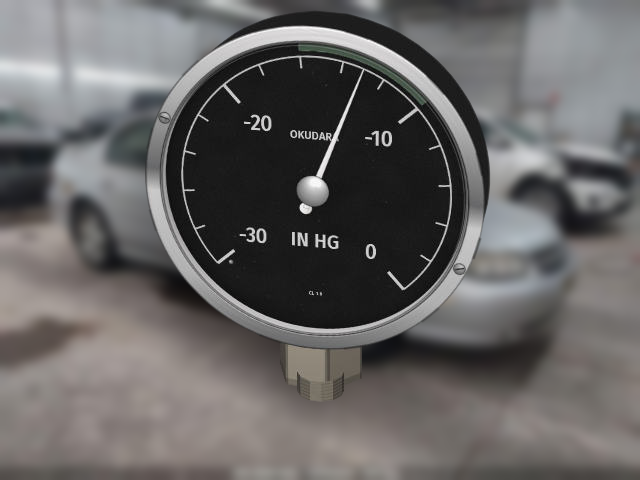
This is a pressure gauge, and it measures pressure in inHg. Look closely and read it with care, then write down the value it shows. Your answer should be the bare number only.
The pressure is -13
